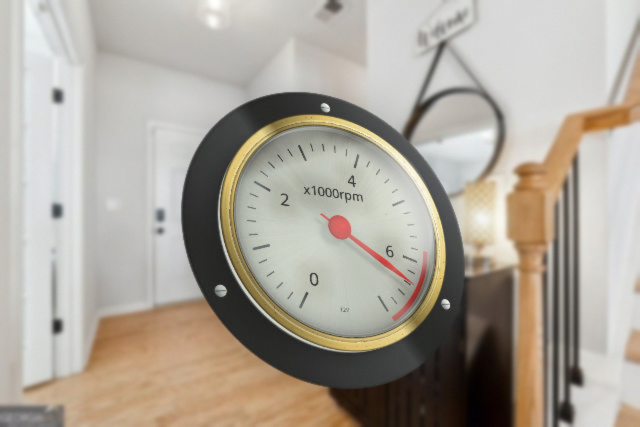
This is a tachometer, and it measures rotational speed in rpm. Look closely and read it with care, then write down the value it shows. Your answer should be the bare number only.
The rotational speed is 6400
